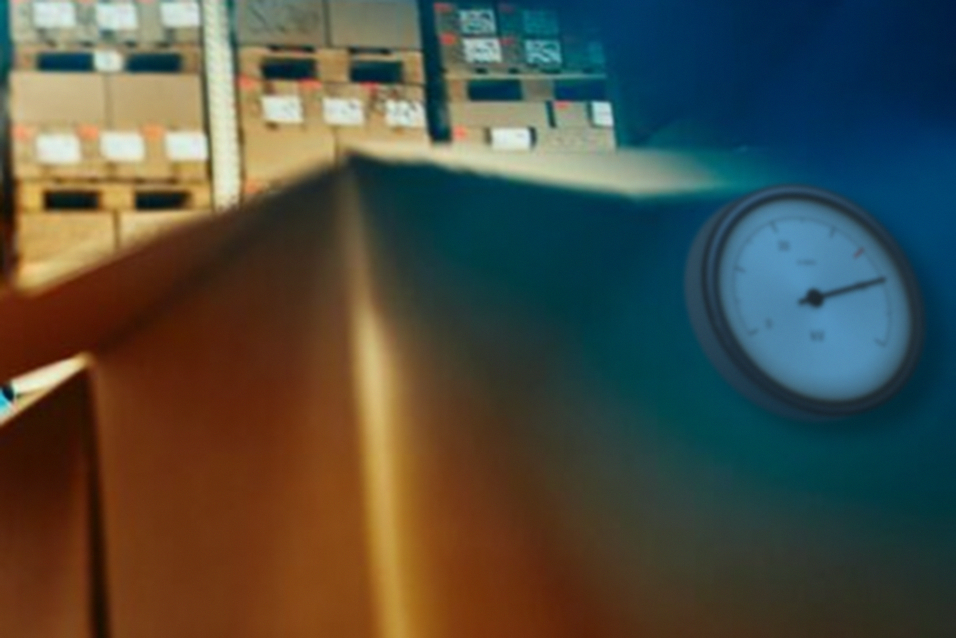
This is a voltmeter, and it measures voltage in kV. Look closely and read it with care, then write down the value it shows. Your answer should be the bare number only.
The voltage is 40
